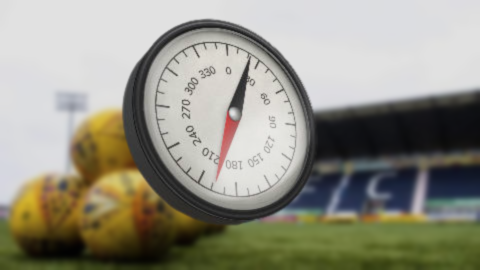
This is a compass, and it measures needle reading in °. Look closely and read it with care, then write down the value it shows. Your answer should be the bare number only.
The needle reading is 200
